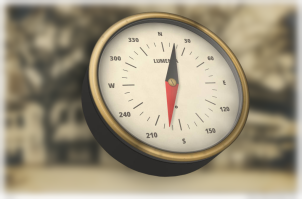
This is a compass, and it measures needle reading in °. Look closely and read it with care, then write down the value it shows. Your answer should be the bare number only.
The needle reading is 195
